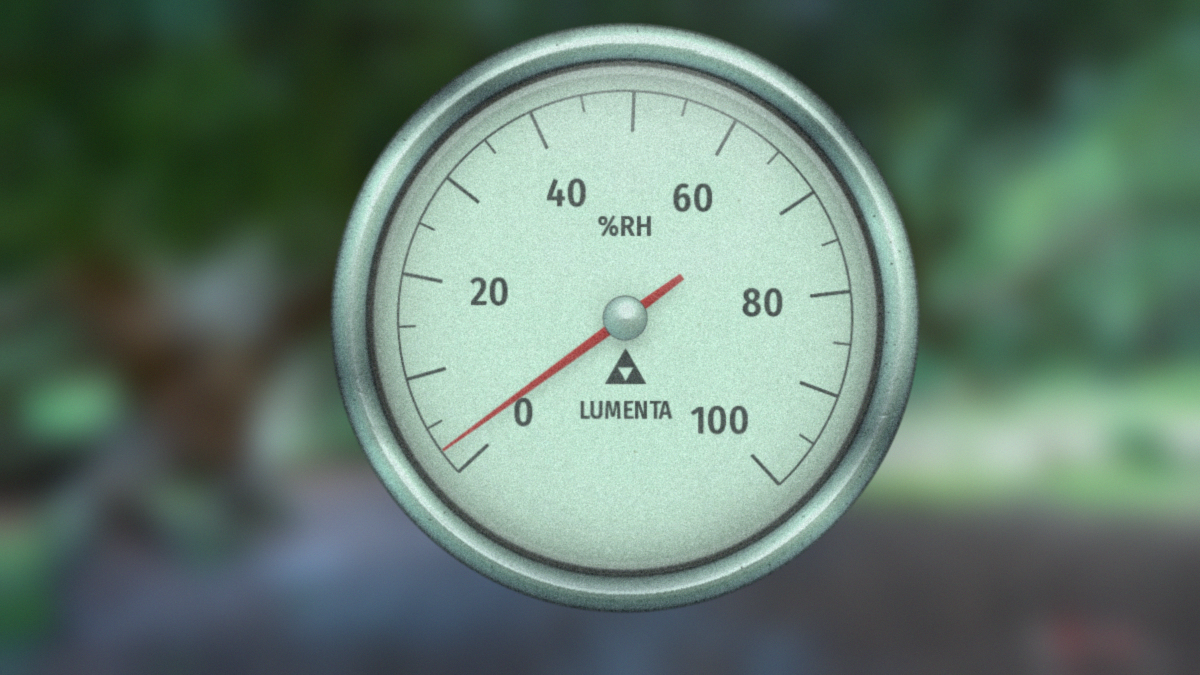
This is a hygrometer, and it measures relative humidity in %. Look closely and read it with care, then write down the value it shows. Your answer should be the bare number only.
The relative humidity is 2.5
